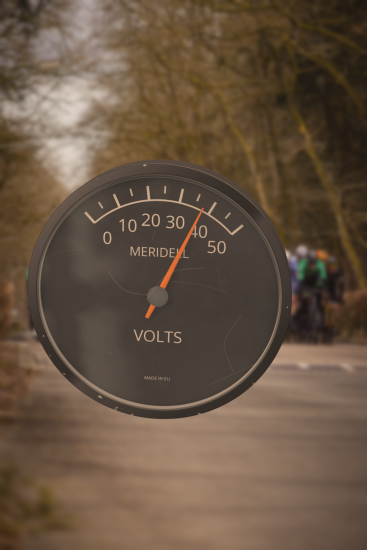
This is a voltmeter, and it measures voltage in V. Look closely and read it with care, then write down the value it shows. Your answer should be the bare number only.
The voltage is 37.5
